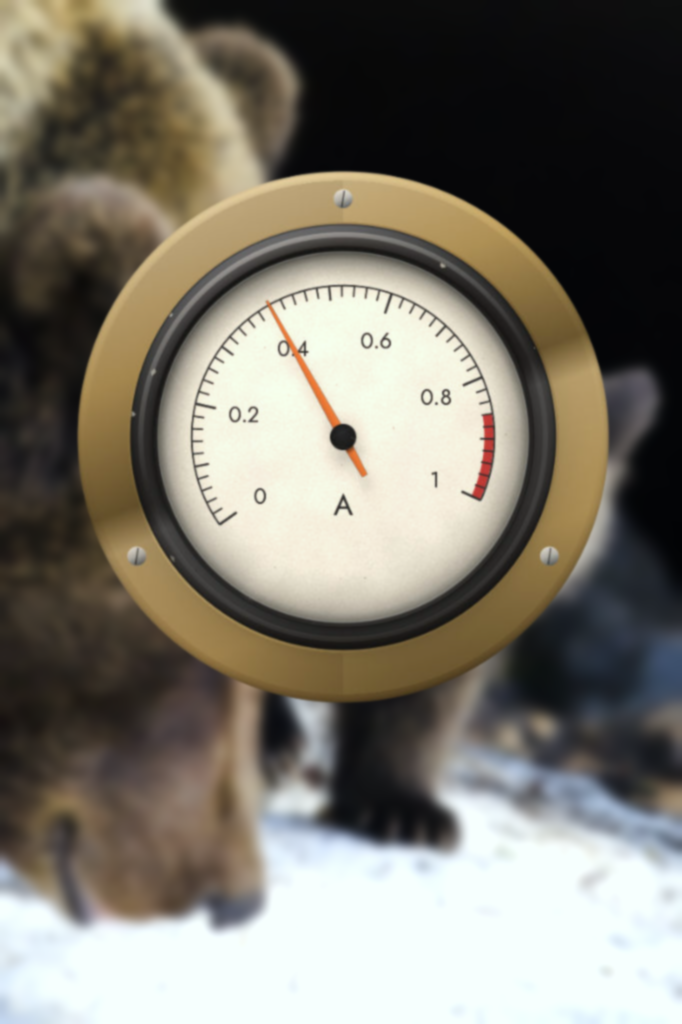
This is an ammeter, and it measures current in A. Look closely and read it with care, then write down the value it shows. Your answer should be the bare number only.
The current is 0.4
